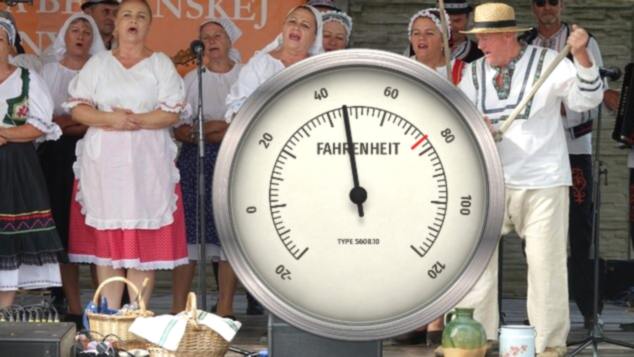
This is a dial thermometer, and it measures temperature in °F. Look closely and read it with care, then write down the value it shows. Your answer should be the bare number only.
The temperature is 46
